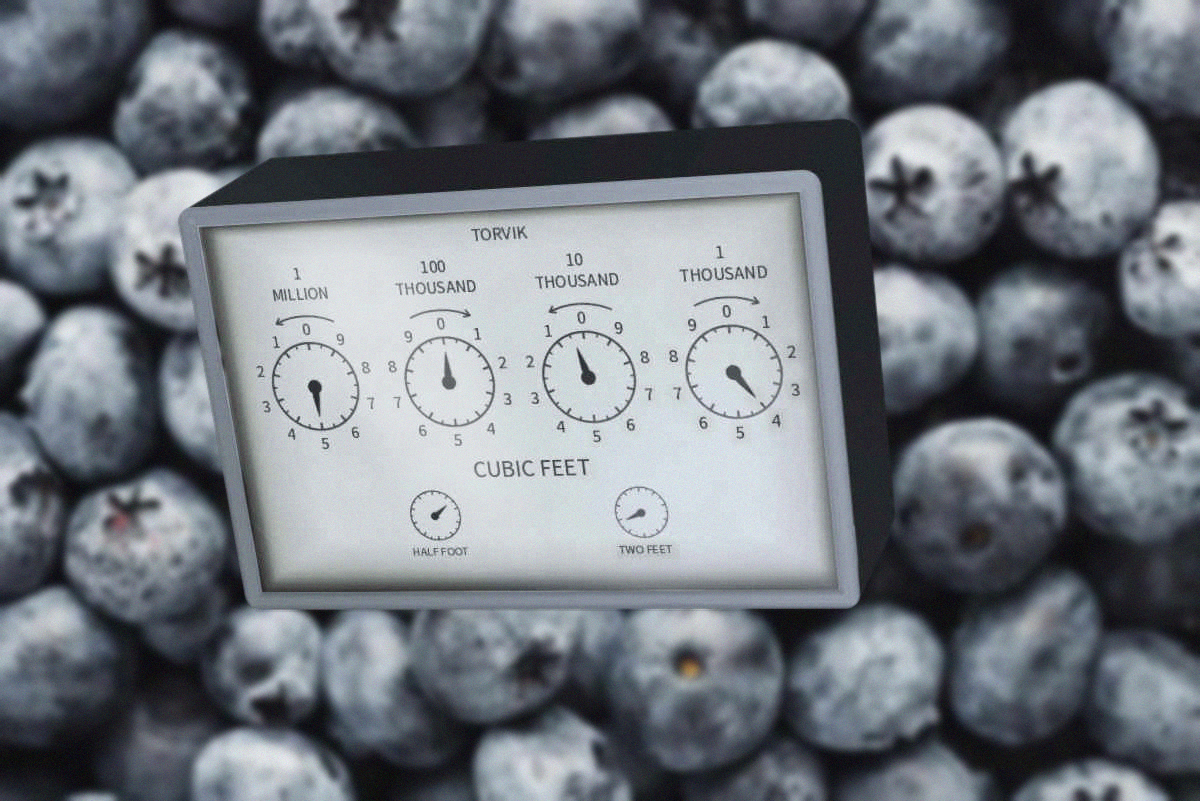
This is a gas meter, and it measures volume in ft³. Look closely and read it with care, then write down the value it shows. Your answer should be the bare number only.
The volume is 500400
